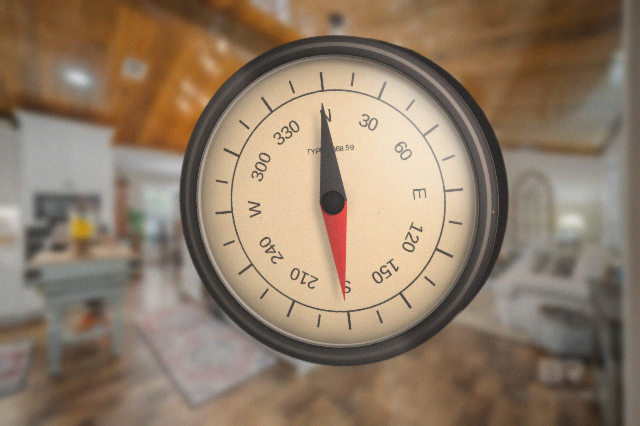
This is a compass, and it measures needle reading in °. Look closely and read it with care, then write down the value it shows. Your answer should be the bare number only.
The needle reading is 180
